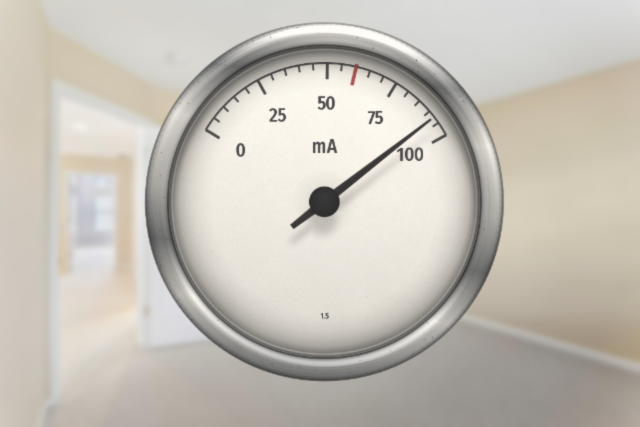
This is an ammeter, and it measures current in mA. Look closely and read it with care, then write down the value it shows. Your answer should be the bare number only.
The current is 92.5
